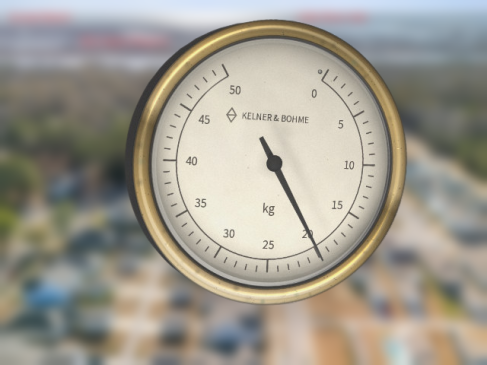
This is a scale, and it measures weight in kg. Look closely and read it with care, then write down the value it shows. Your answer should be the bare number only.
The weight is 20
